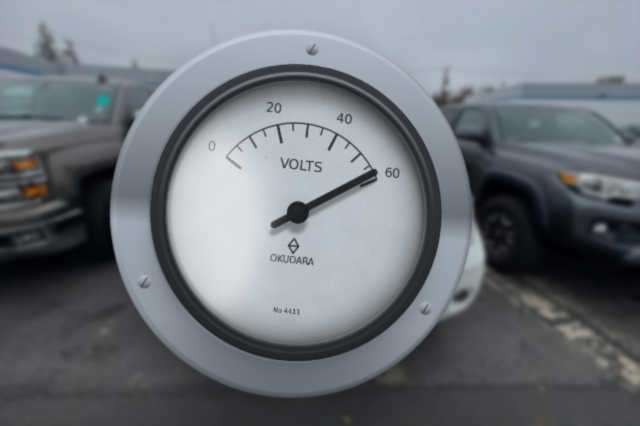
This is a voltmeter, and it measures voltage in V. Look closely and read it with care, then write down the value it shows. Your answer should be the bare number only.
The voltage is 57.5
